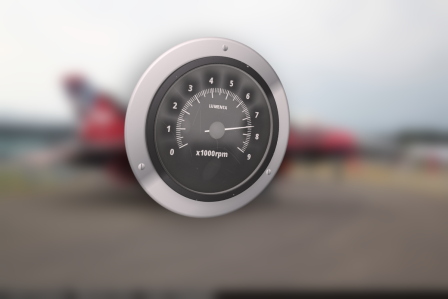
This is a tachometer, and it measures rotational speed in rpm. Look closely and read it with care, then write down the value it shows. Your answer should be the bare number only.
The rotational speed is 7500
